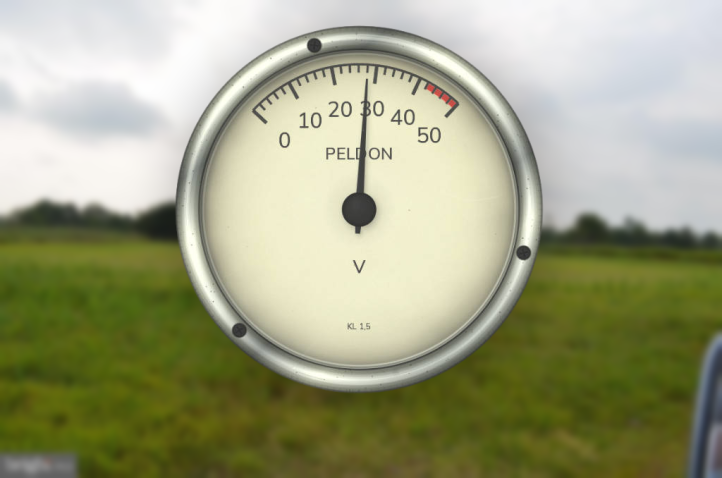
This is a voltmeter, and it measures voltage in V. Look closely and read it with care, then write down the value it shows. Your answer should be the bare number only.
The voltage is 28
